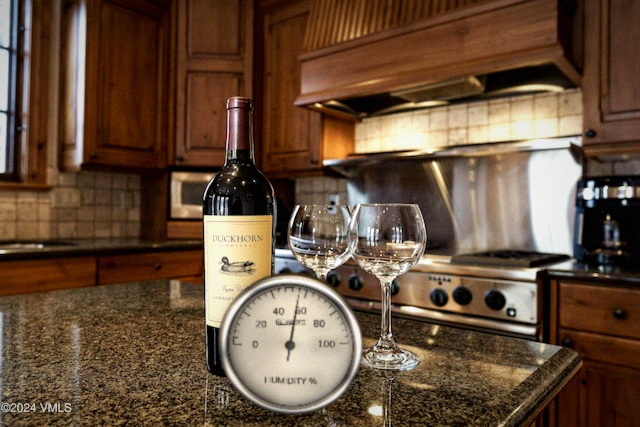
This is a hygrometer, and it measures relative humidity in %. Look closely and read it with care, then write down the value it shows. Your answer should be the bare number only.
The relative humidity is 56
